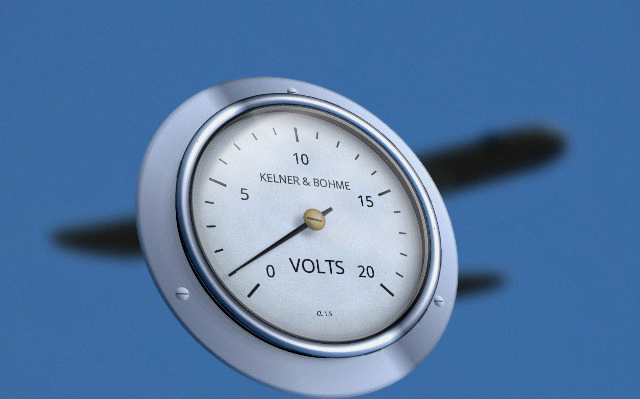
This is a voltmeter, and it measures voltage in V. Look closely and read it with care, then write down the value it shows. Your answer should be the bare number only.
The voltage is 1
